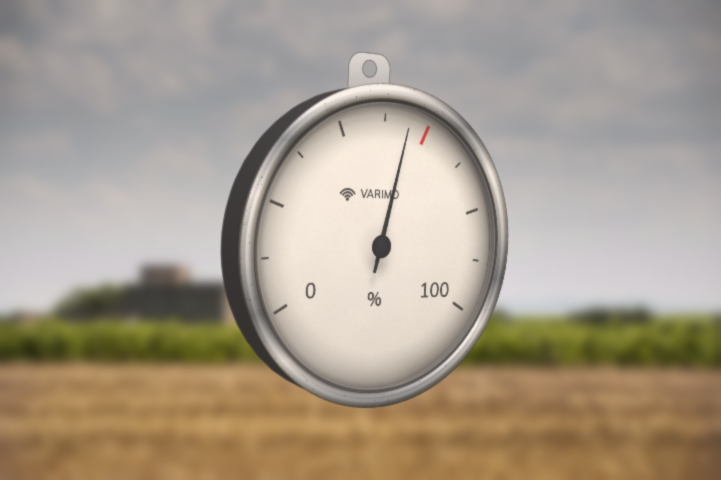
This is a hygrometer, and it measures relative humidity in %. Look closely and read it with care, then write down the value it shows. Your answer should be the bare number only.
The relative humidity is 55
